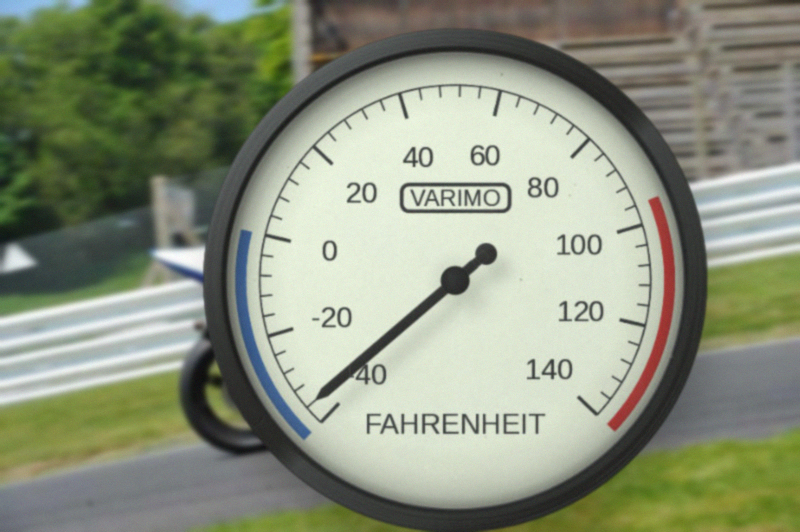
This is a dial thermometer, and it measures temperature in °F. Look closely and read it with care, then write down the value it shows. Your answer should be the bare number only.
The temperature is -36
